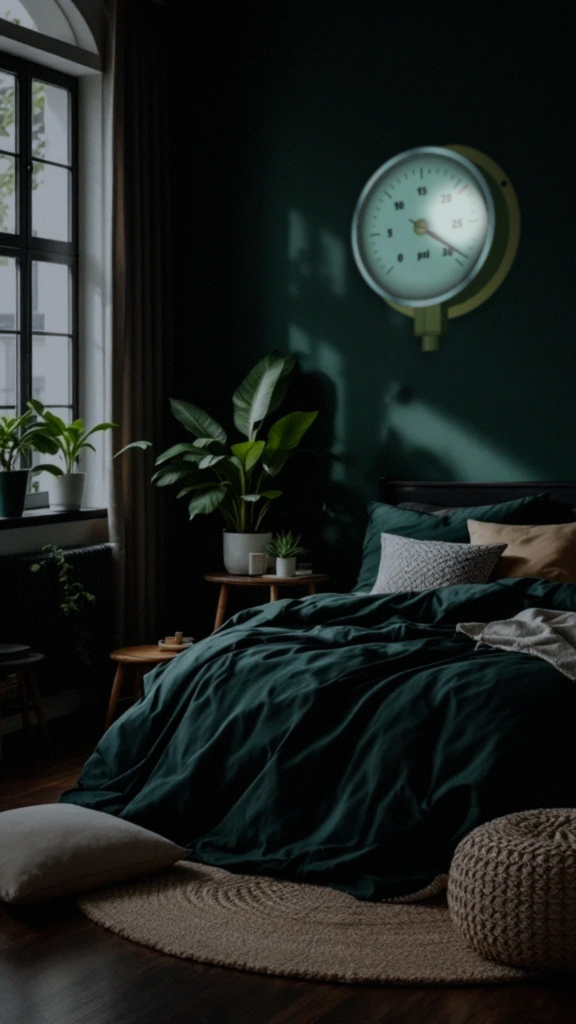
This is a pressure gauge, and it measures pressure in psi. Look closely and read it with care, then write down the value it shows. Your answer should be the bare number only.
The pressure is 29
